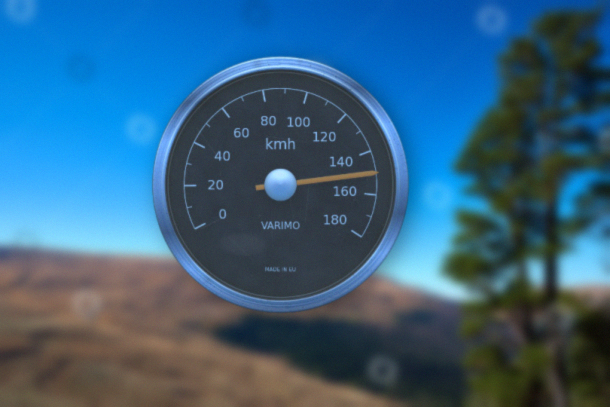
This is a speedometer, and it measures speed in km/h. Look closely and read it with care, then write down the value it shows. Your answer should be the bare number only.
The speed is 150
